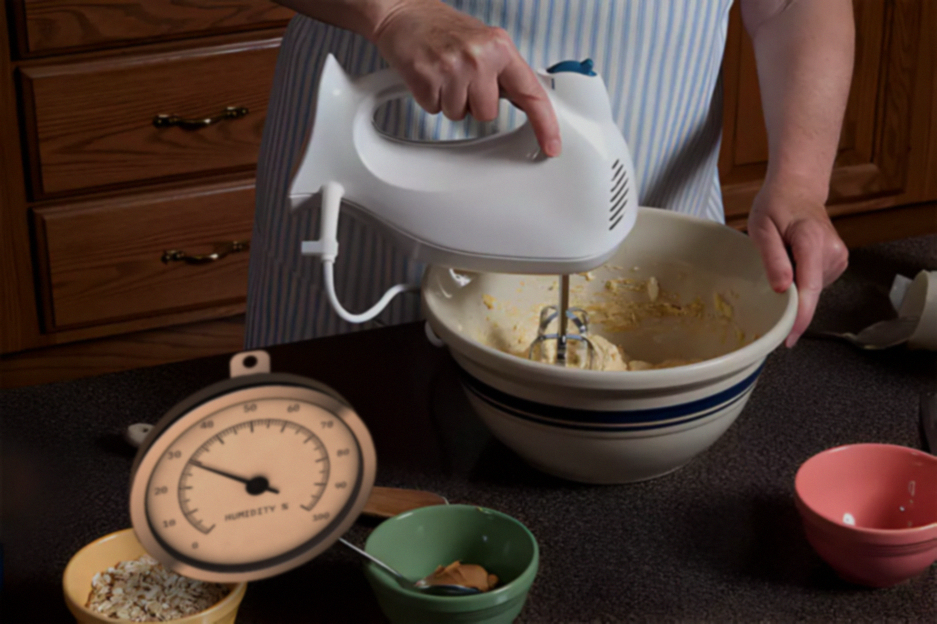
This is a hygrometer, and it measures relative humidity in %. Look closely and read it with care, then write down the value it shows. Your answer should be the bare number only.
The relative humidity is 30
